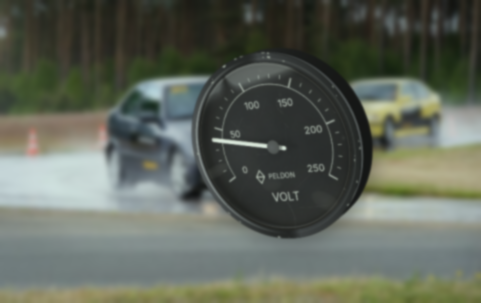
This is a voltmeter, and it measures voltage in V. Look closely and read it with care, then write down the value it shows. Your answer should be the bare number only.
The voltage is 40
